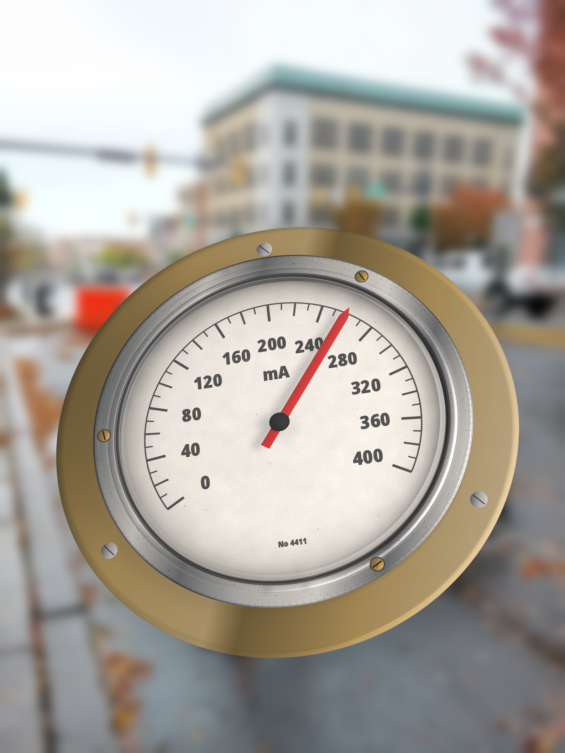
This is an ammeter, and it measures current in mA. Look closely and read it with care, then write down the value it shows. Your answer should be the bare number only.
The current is 260
